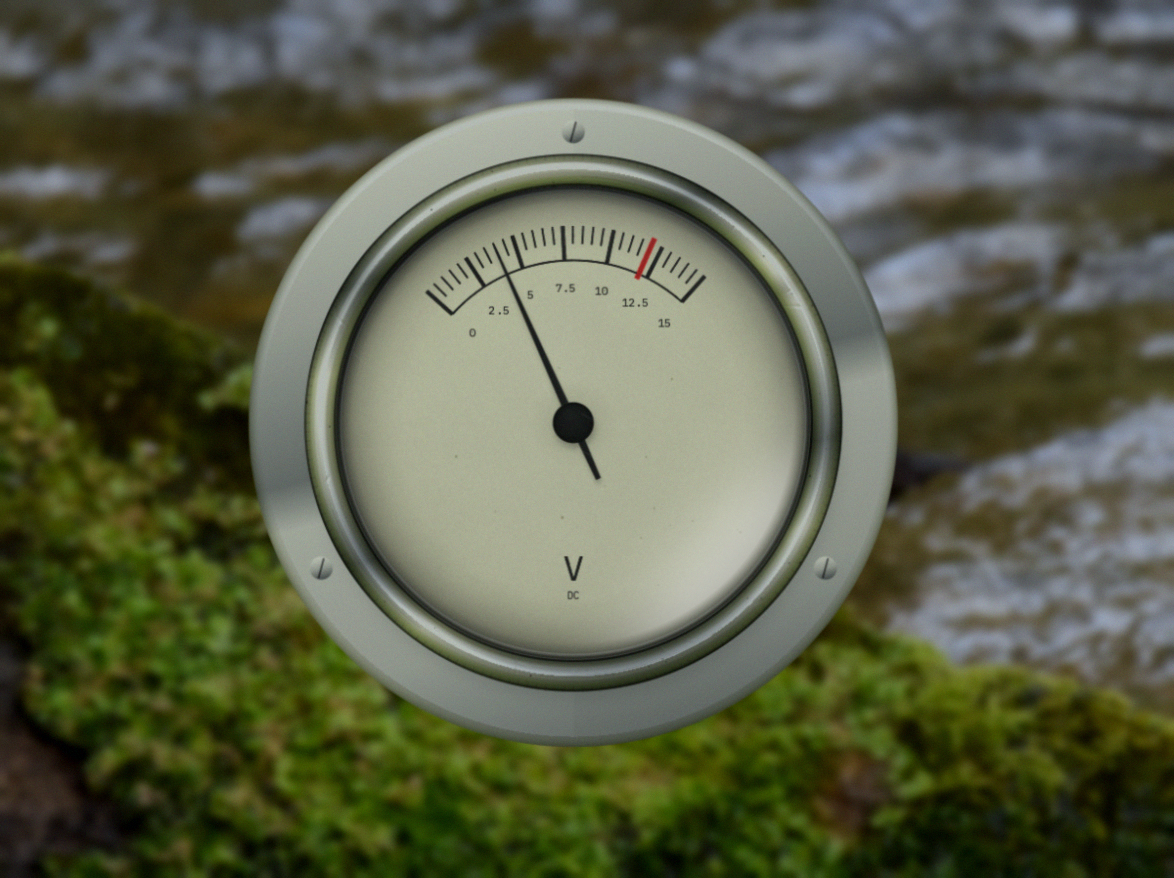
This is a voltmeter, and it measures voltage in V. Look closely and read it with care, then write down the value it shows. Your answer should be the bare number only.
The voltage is 4
